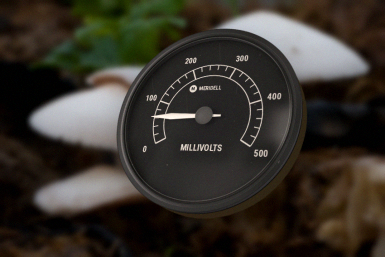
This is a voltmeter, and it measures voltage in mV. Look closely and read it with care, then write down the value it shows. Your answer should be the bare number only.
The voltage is 60
